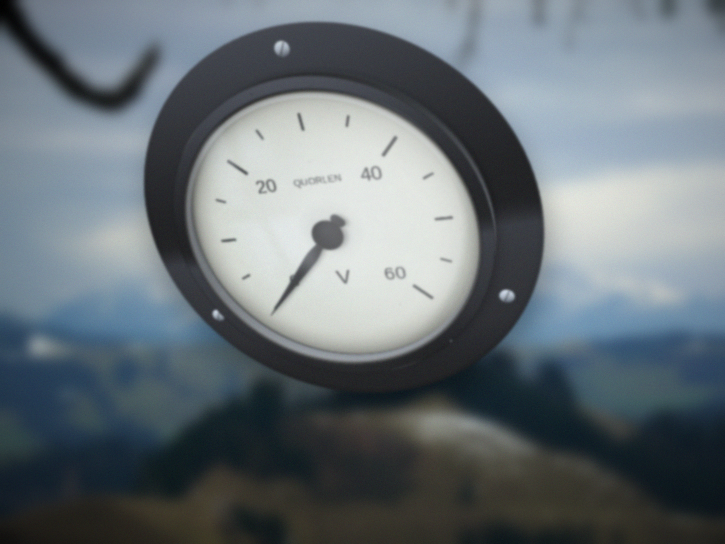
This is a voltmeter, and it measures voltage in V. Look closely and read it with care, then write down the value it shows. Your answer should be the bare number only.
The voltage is 0
